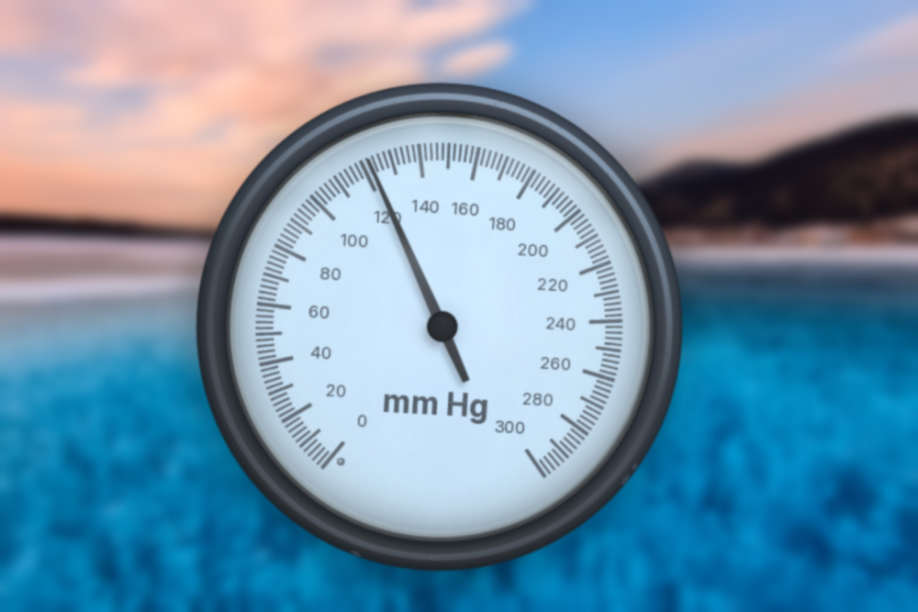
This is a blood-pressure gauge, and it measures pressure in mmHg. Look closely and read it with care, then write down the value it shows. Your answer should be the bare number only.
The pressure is 122
